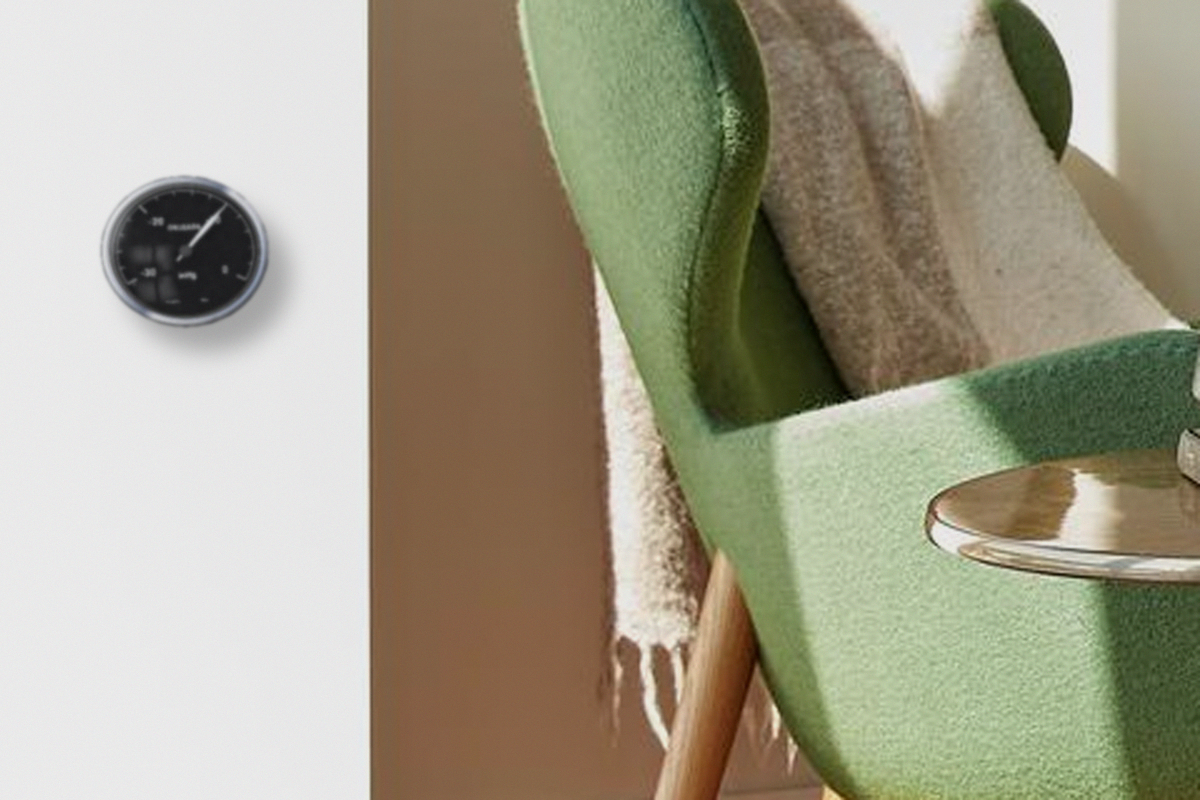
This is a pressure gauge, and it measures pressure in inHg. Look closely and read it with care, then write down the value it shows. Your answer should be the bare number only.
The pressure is -10
